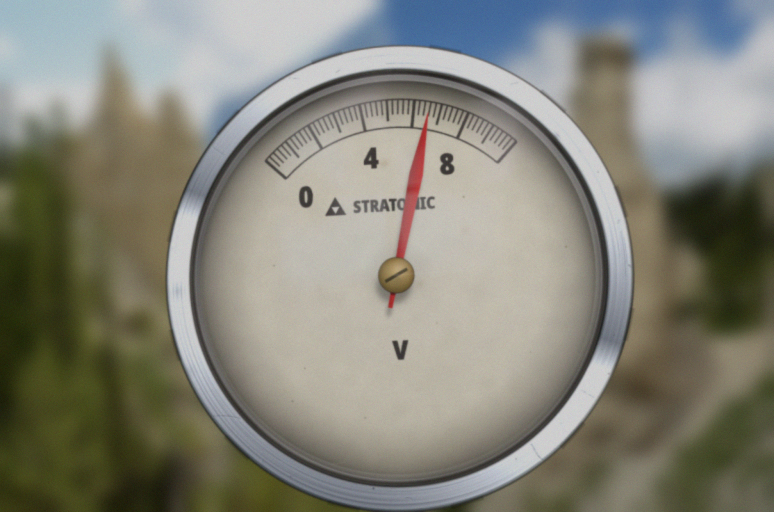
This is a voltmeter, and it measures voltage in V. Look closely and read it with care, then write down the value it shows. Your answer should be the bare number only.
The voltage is 6.6
